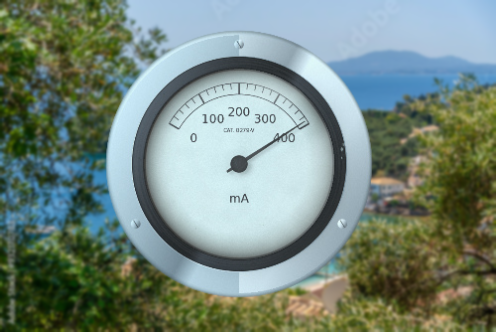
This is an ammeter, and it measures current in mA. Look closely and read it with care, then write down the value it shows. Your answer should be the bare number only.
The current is 390
